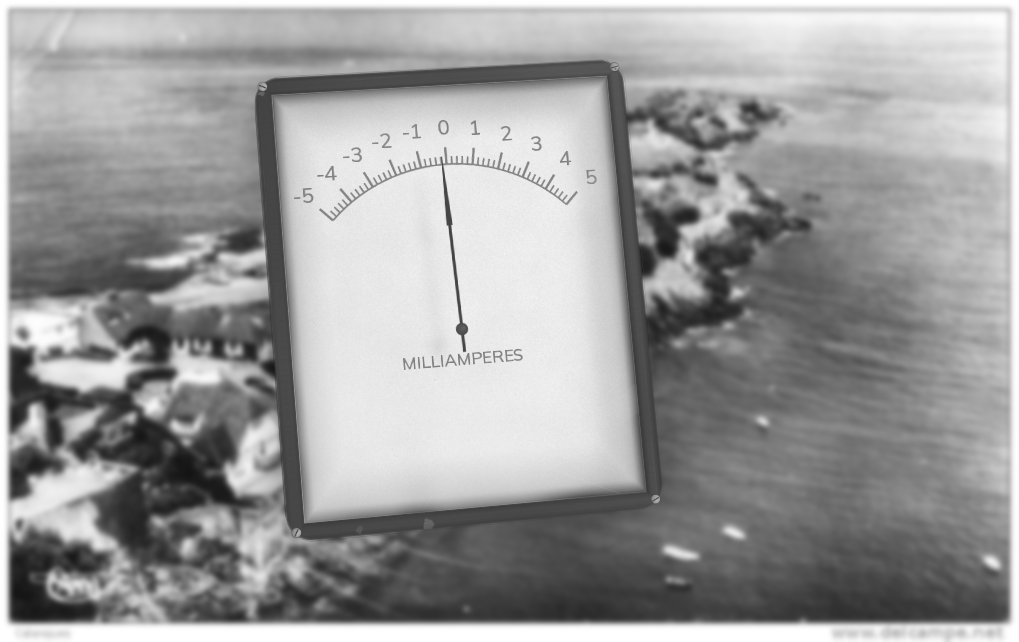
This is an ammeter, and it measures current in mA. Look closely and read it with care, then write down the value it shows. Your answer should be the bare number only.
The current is -0.2
